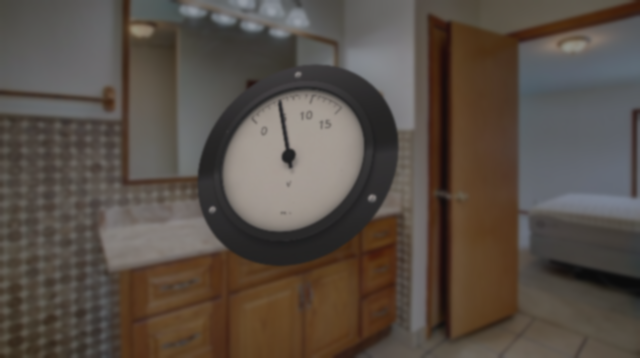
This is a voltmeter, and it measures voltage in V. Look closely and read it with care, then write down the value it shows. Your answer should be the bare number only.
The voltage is 5
